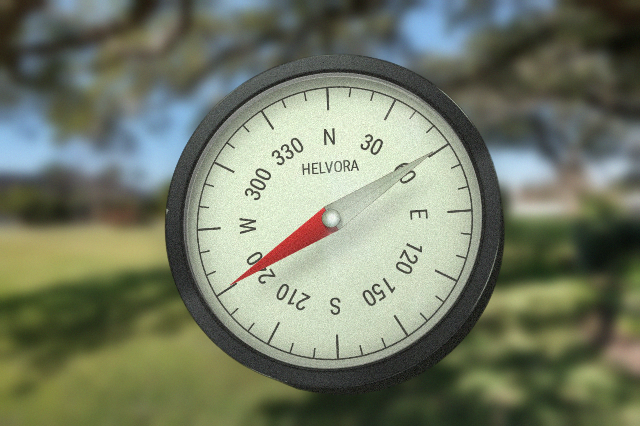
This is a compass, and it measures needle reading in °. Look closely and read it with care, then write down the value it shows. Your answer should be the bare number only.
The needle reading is 240
